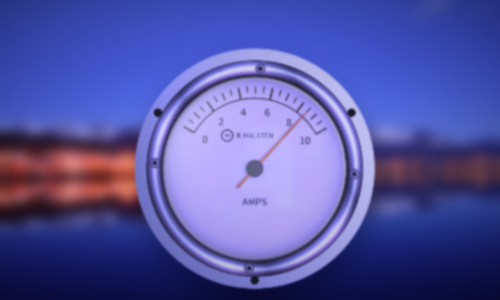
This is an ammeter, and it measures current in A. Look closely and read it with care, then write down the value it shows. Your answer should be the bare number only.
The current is 8.5
